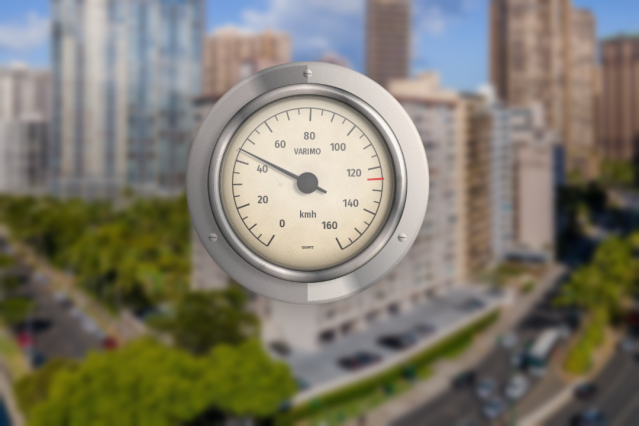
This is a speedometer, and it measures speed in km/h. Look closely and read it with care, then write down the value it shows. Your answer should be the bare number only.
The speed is 45
